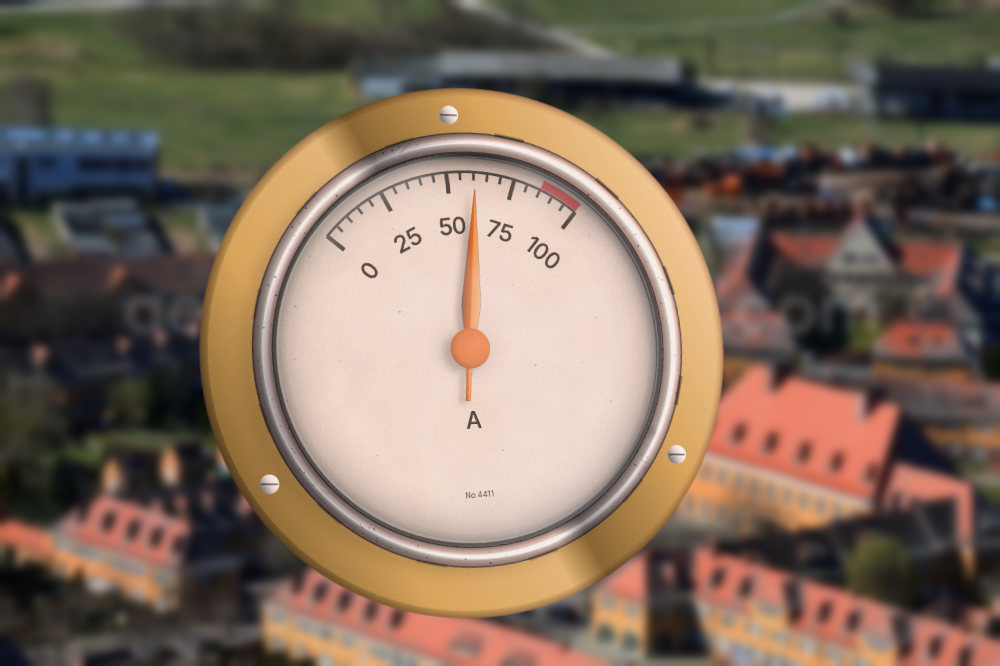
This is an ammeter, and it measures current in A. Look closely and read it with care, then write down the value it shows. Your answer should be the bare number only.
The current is 60
